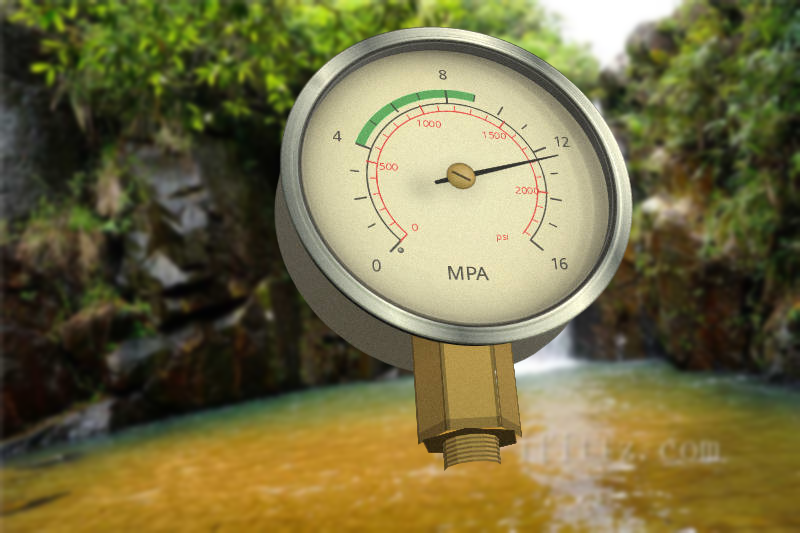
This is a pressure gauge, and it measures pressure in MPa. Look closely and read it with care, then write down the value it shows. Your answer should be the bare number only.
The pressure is 12.5
